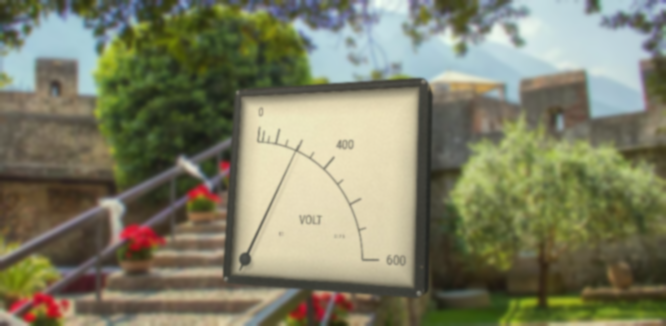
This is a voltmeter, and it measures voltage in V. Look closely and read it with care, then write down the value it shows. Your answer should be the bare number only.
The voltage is 300
